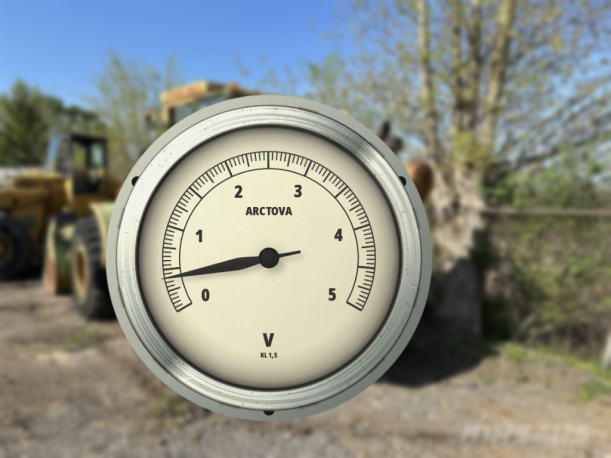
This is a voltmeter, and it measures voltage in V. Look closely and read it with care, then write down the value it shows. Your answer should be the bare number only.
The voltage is 0.4
